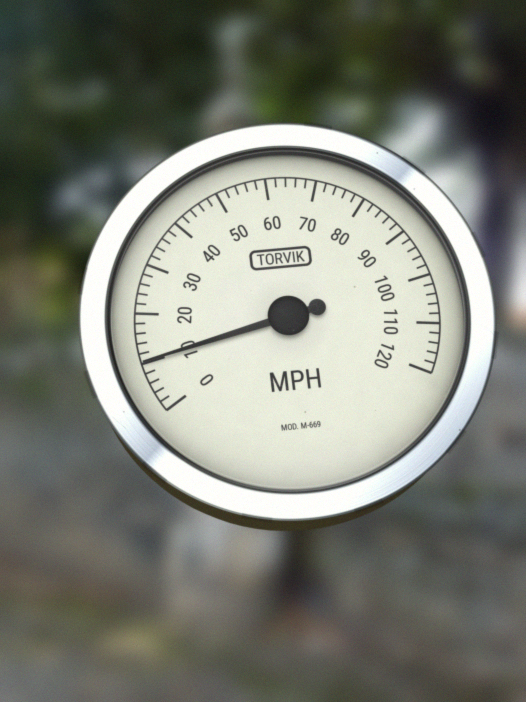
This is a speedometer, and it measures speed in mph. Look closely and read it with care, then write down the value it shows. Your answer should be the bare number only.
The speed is 10
